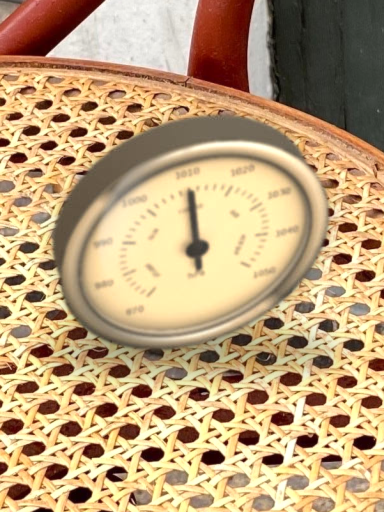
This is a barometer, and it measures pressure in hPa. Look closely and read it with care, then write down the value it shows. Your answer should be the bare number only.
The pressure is 1010
